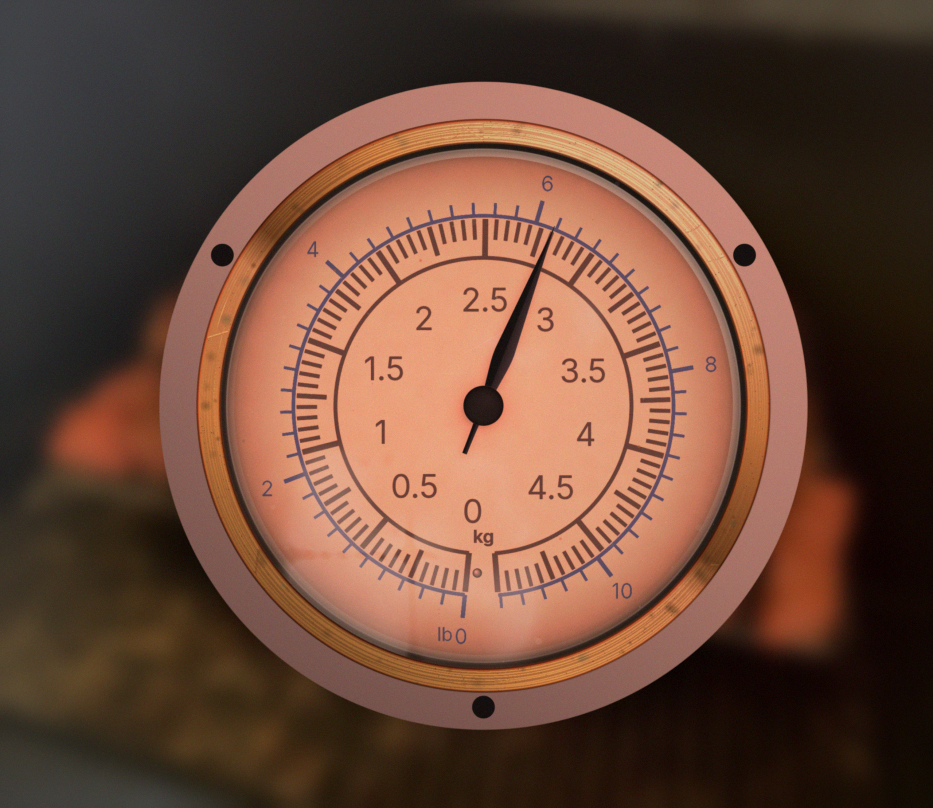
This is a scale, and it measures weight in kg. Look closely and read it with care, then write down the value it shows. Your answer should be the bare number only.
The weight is 2.8
